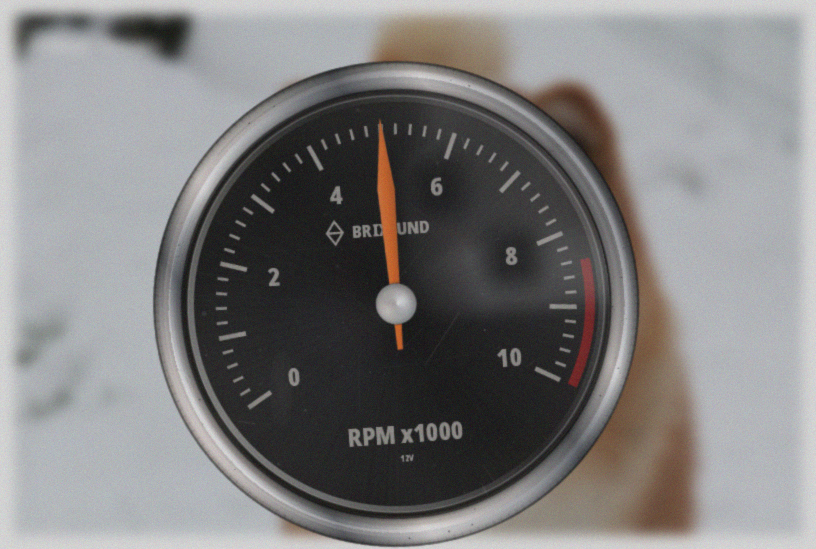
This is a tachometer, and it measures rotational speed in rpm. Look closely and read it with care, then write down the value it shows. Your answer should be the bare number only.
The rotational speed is 5000
